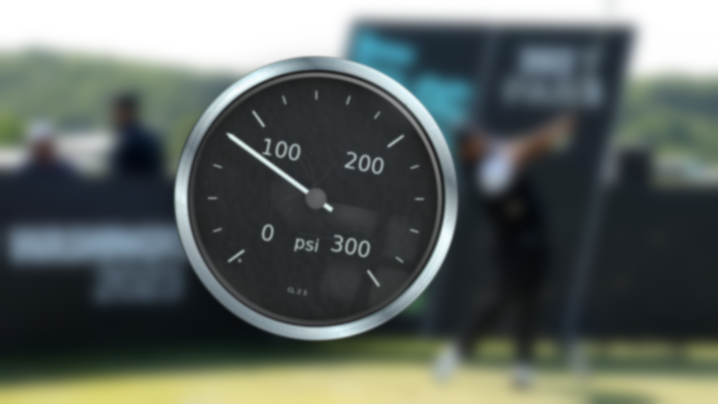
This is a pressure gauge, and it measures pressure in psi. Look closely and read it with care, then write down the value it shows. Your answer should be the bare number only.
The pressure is 80
